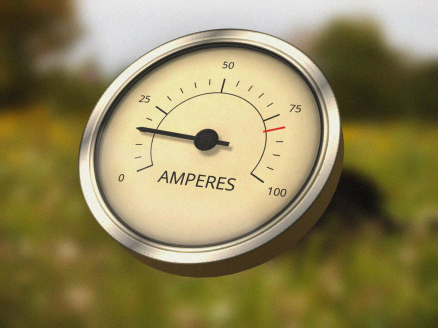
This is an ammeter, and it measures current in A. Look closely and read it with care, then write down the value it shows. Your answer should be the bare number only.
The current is 15
